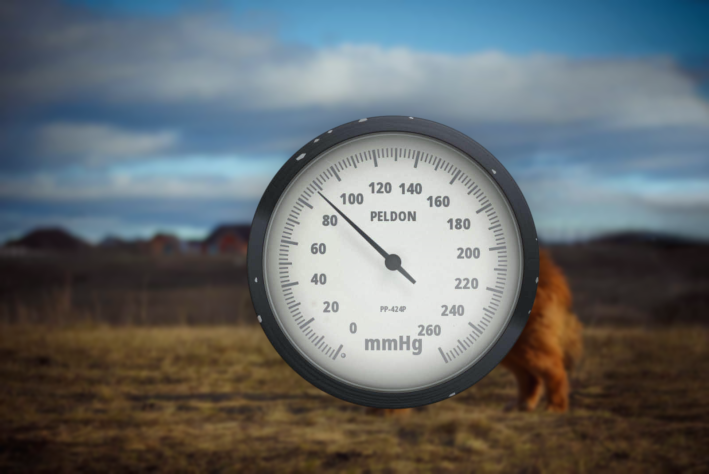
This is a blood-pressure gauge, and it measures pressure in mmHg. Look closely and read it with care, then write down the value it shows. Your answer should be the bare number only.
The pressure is 88
